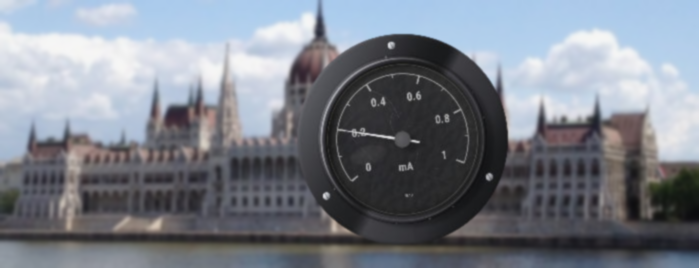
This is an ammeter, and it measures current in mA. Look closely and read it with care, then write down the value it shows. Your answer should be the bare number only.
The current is 0.2
